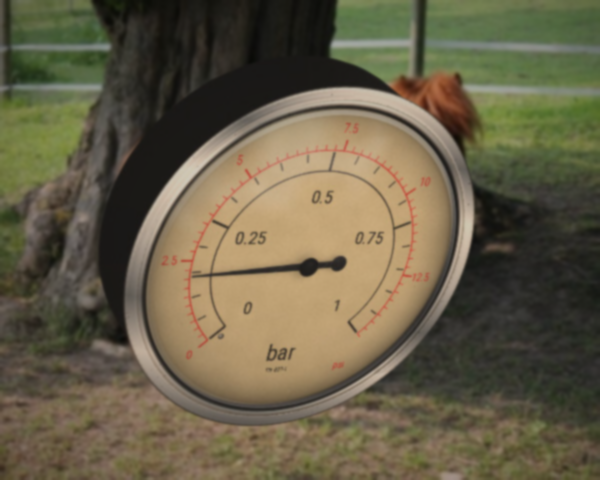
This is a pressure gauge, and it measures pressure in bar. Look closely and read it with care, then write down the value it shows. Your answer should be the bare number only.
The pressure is 0.15
